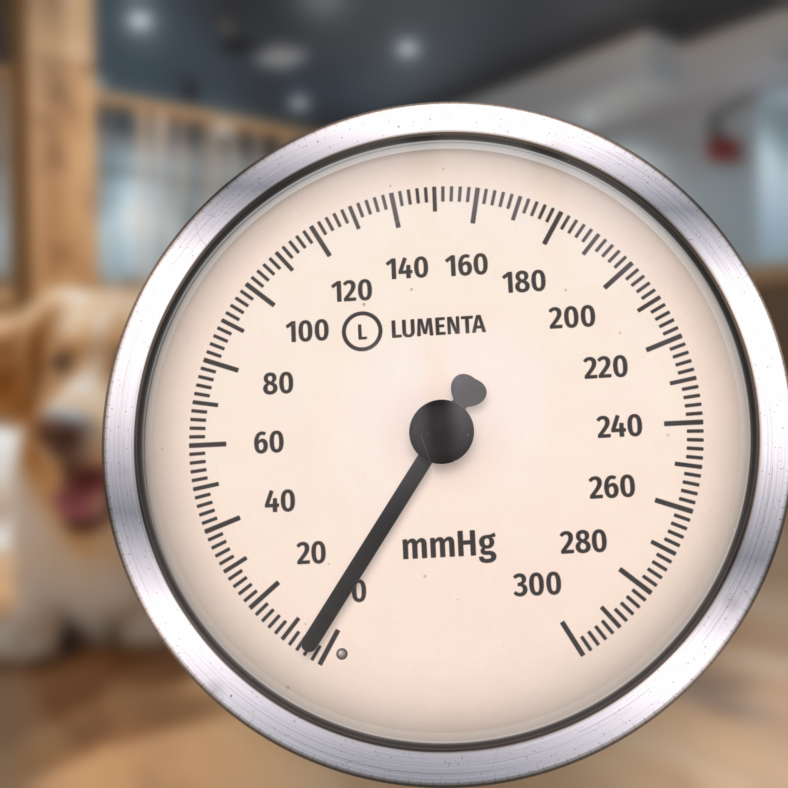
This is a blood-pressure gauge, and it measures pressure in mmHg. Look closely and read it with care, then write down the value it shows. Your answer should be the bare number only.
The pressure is 4
